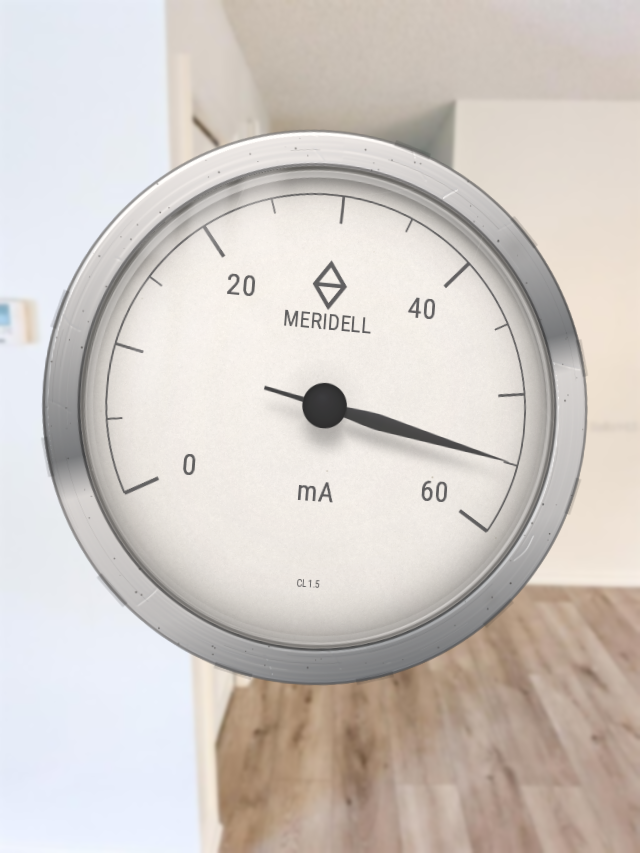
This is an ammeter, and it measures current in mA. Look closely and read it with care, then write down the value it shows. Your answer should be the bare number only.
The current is 55
